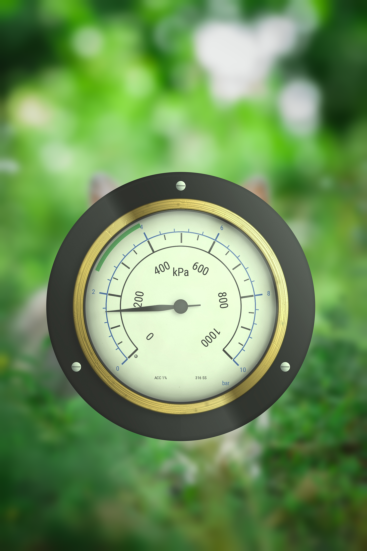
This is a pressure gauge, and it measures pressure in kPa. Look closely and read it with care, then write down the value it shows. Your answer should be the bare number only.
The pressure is 150
